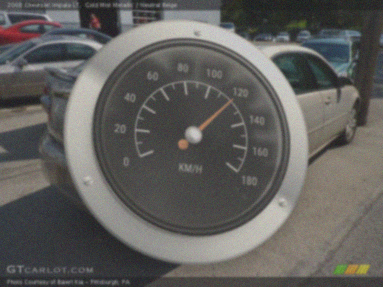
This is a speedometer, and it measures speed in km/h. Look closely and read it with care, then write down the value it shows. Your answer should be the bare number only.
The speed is 120
